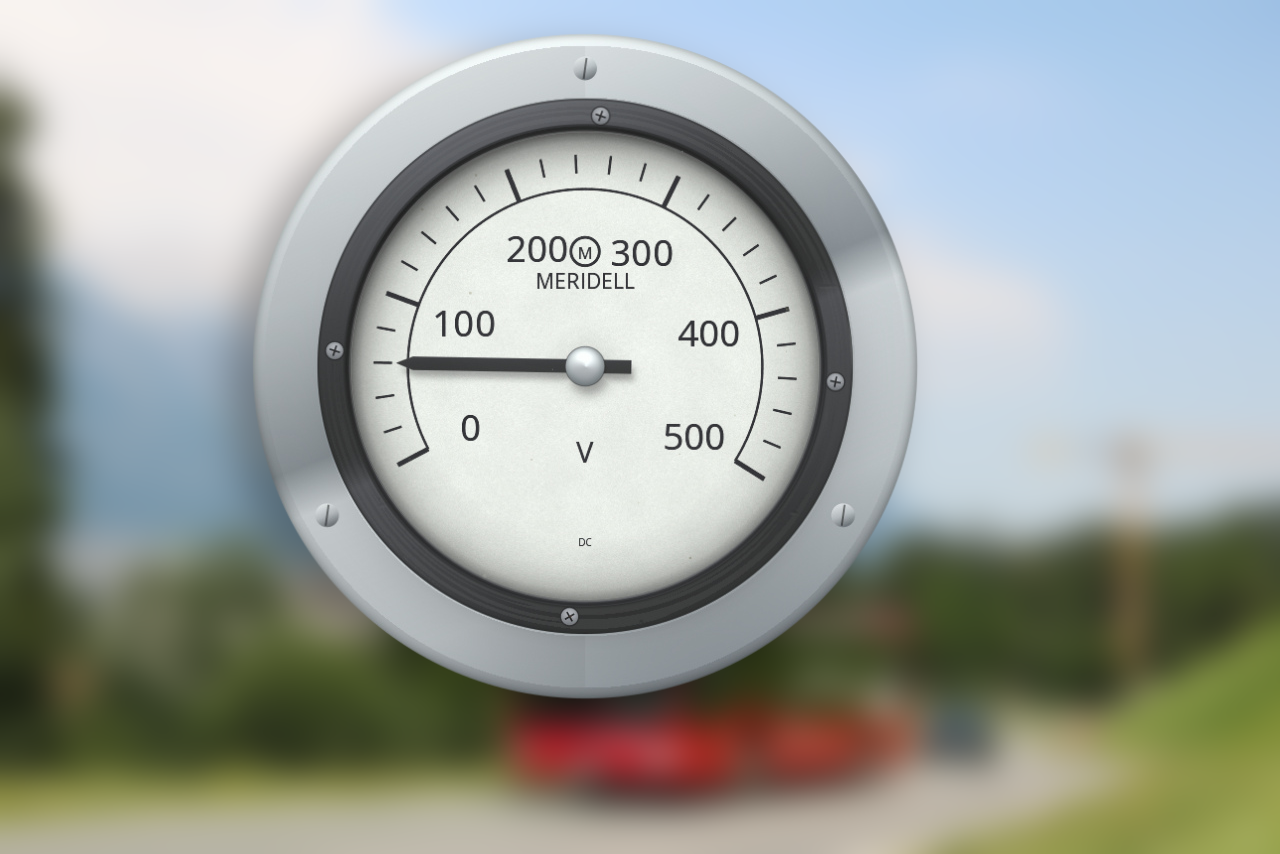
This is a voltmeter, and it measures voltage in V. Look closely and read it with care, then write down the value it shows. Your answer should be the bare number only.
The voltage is 60
